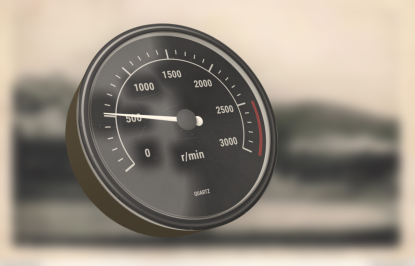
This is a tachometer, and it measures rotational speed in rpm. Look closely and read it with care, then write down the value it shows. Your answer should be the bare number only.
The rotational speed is 500
